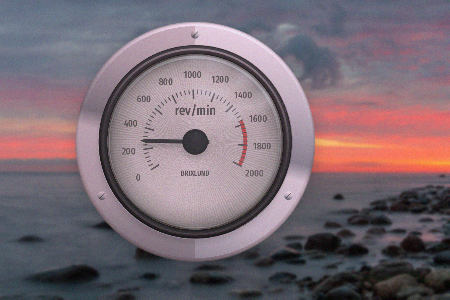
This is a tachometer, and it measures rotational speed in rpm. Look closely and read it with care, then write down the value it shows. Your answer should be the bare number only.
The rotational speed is 280
